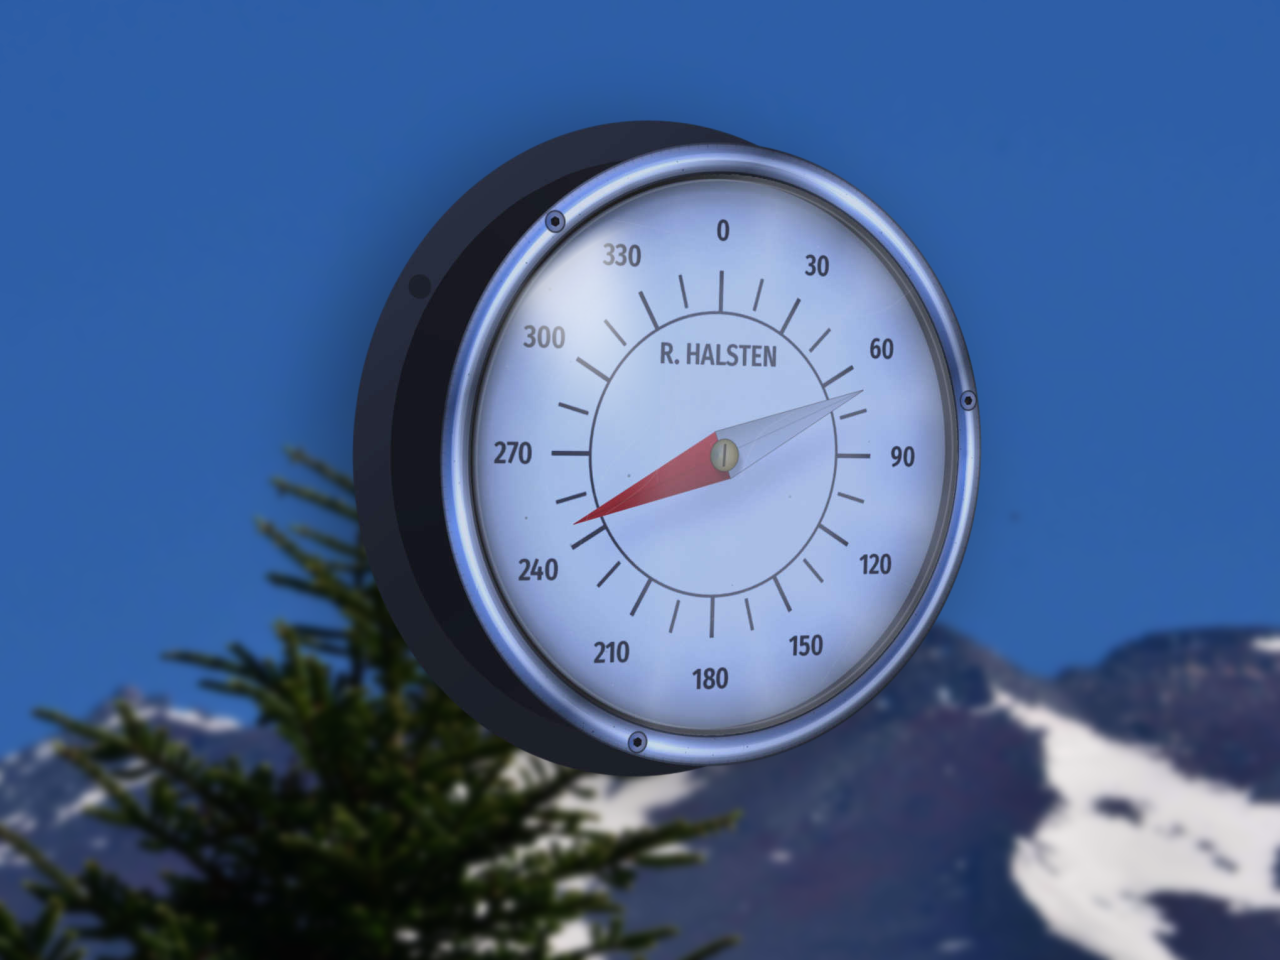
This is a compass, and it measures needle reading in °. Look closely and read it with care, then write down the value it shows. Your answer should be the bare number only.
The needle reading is 247.5
